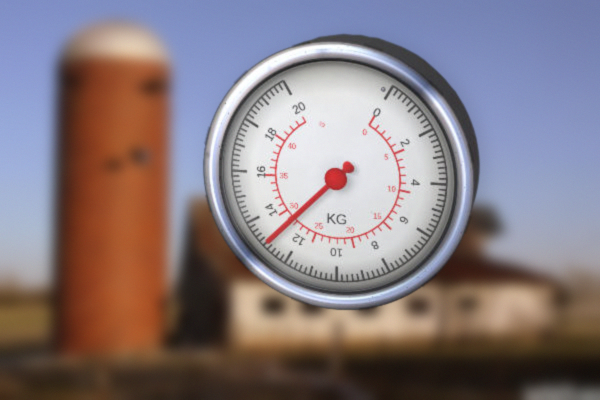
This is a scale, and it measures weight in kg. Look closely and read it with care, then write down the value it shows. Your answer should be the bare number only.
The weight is 13
